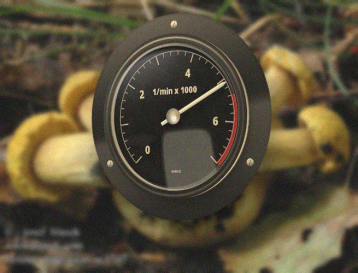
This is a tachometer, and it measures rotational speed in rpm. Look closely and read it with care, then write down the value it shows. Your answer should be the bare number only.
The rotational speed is 5100
